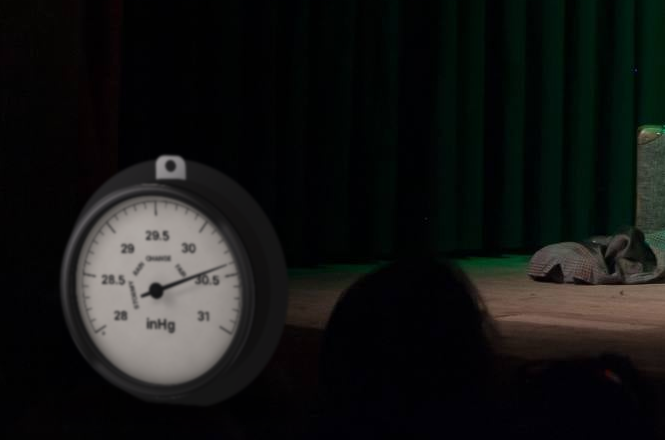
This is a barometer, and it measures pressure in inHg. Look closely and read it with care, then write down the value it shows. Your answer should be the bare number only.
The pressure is 30.4
